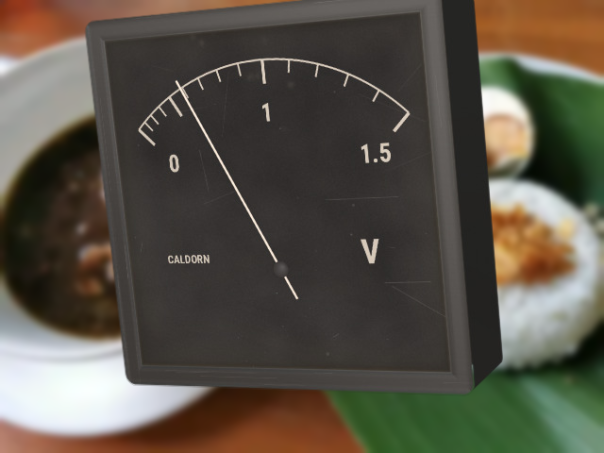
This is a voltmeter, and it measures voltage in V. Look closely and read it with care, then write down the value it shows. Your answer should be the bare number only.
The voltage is 0.6
